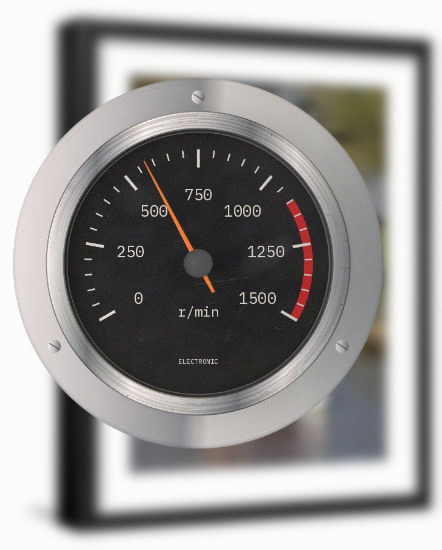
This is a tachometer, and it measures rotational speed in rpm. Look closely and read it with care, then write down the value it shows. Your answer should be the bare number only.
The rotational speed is 575
